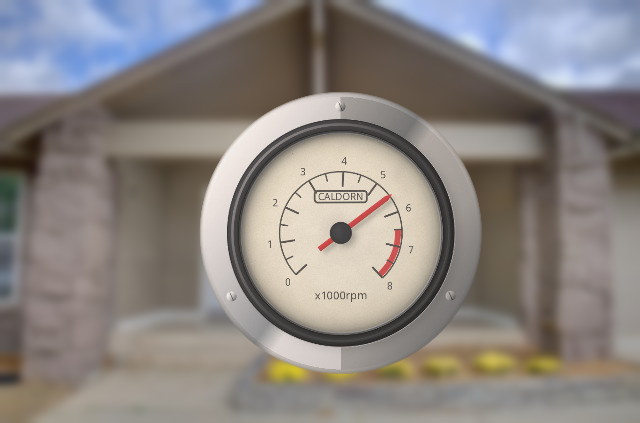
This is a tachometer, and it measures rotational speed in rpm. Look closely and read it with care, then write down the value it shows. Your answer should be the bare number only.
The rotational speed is 5500
